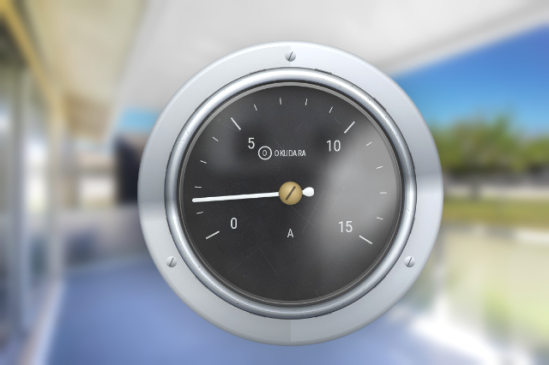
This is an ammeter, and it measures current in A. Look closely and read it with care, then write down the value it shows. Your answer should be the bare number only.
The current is 1.5
